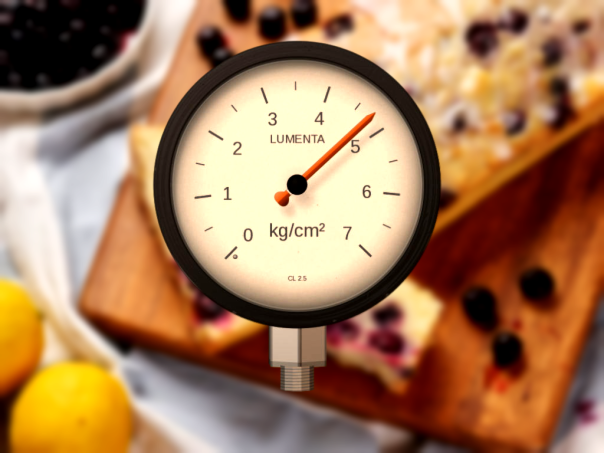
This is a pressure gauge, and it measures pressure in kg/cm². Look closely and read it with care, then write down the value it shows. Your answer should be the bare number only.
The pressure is 4.75
